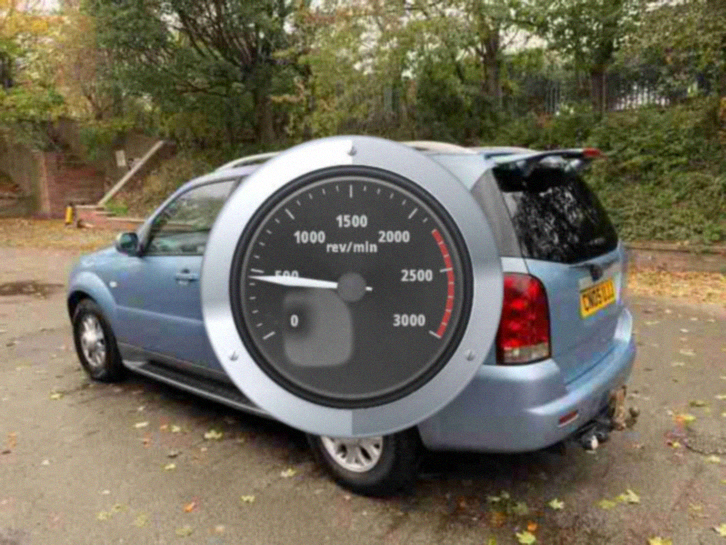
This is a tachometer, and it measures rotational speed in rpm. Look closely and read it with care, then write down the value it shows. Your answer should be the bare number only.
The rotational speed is 450
